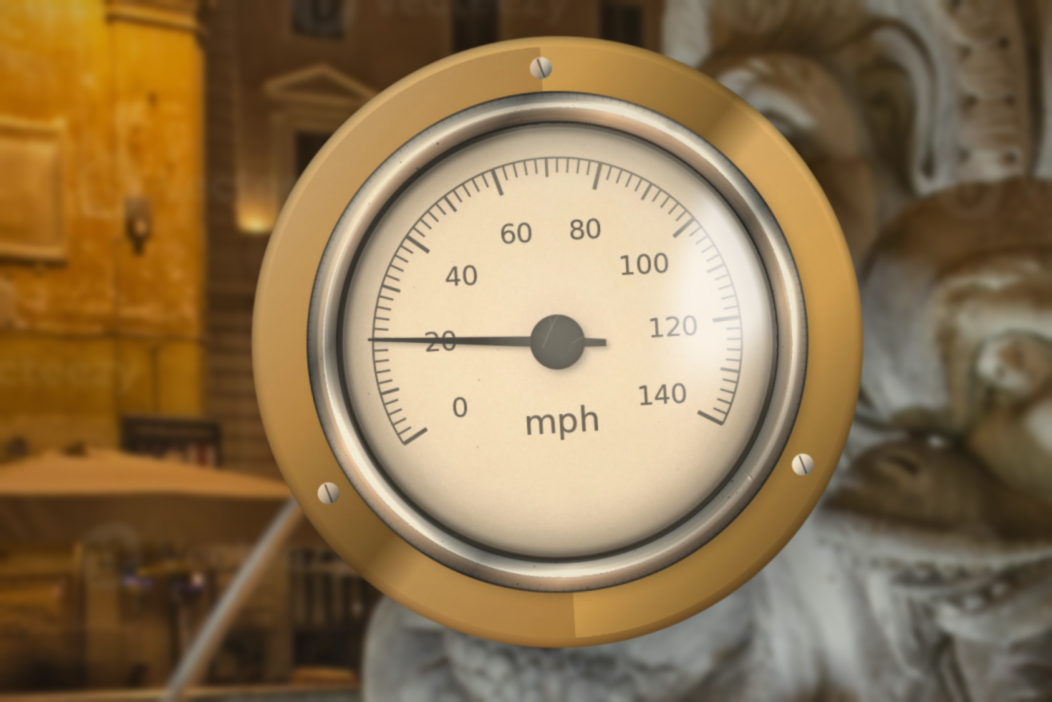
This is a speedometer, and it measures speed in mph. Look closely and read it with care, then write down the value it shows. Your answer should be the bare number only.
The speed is 20
